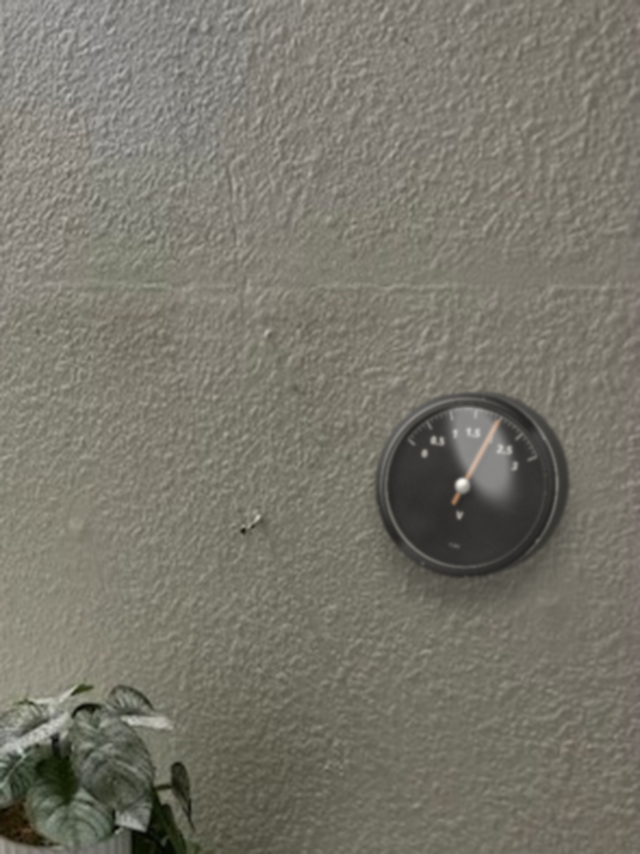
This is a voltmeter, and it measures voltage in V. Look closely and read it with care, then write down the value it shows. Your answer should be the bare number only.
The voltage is 2
